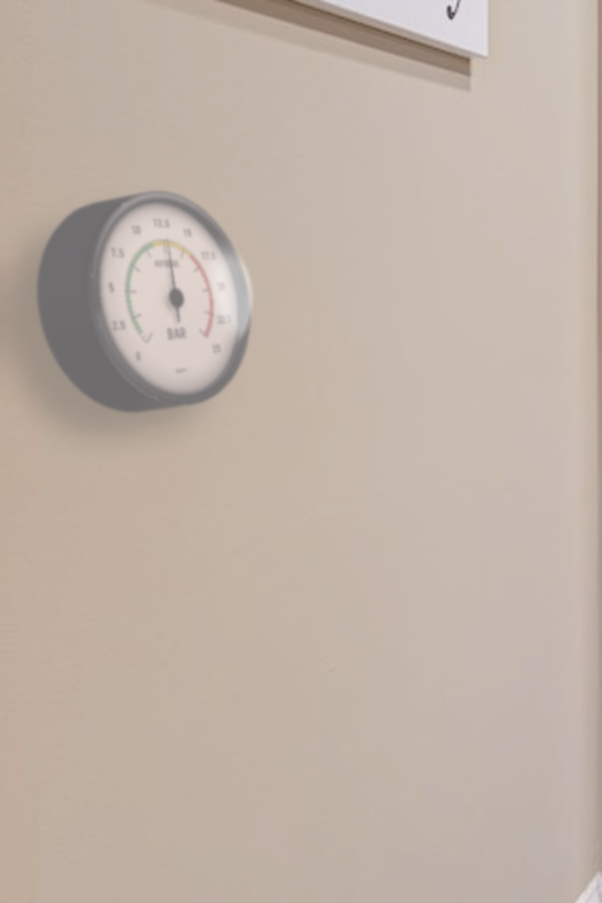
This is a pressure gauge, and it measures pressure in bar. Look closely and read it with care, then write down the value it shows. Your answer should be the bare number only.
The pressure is 12.5
